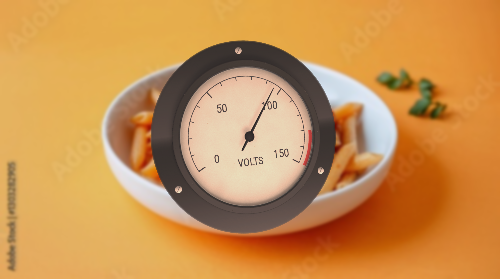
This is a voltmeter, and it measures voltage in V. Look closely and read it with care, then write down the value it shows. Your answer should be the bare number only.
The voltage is 95
